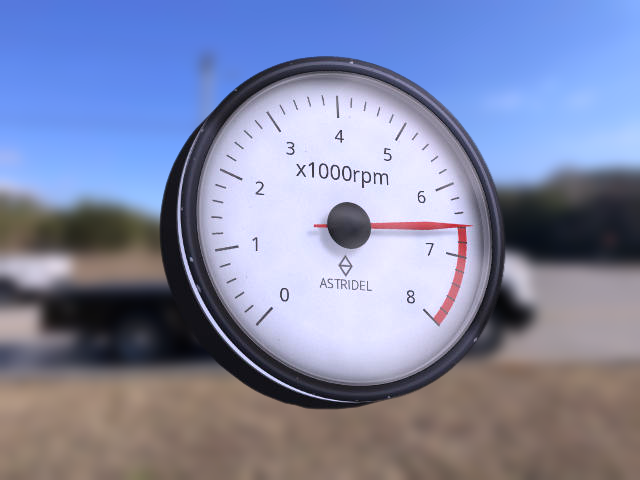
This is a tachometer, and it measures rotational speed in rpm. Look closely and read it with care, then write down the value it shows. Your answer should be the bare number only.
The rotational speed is 6600
